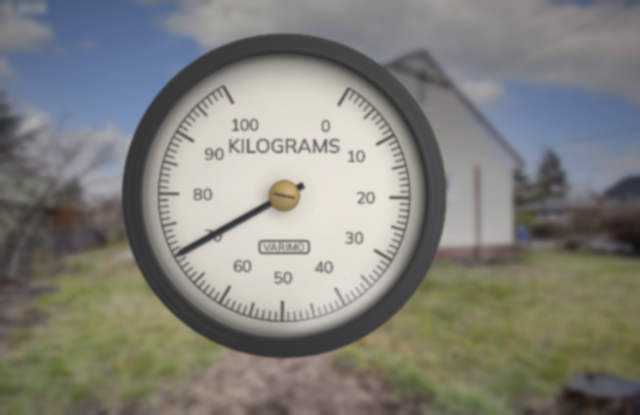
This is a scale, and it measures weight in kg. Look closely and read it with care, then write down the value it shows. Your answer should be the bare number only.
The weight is 70
